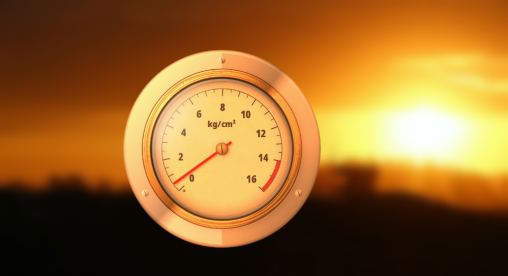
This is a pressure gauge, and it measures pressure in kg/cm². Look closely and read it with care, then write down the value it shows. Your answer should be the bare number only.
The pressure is 0.5
